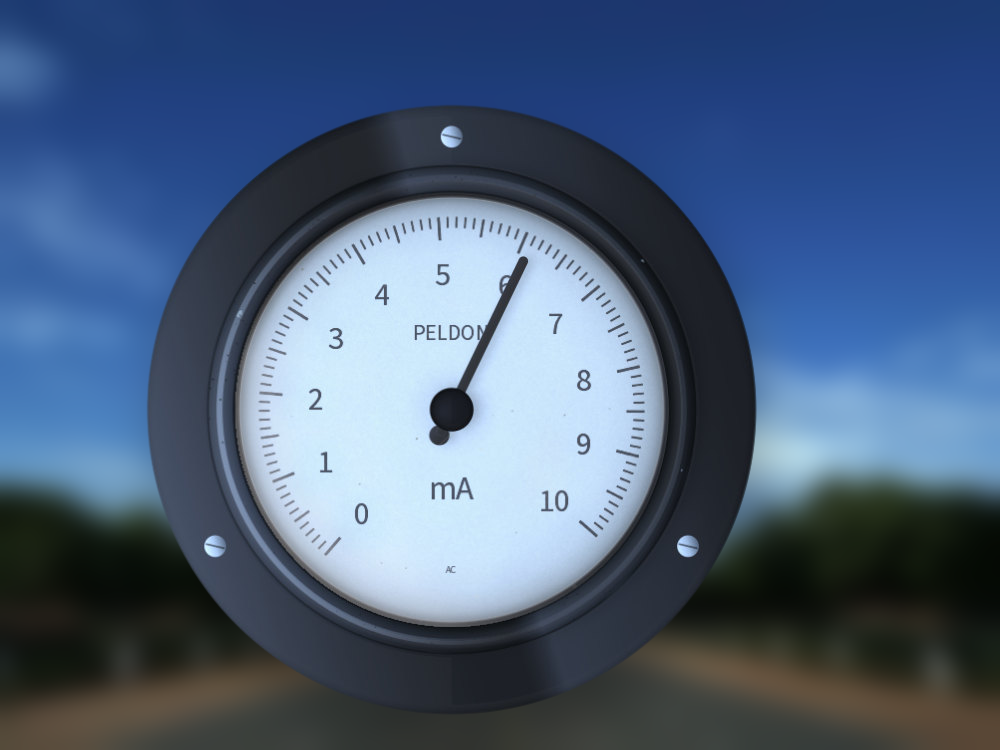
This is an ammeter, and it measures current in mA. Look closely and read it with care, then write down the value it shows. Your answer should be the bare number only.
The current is 6.1
